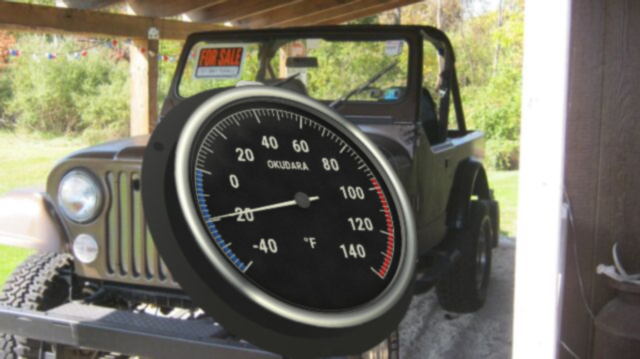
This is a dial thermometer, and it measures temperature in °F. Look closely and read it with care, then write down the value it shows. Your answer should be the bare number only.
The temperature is -20
